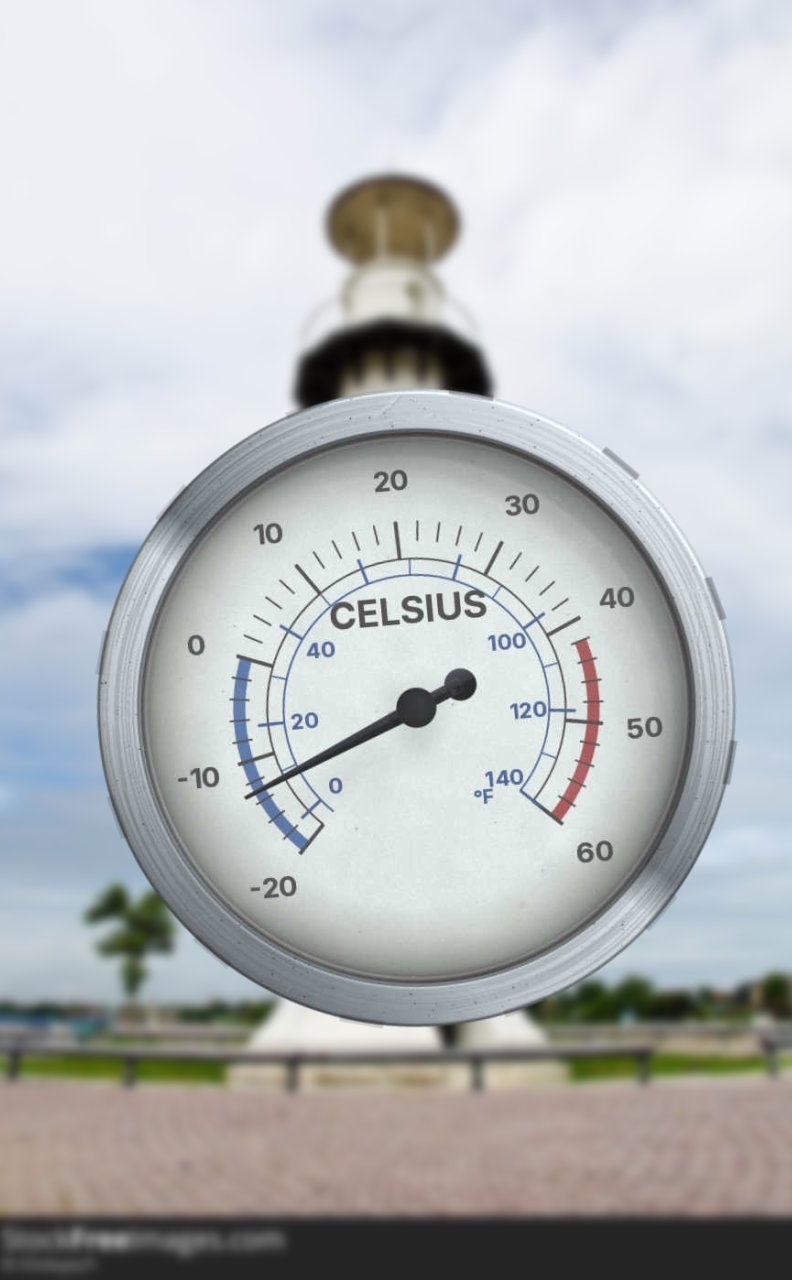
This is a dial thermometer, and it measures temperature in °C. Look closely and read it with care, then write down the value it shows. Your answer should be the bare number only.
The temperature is -13
